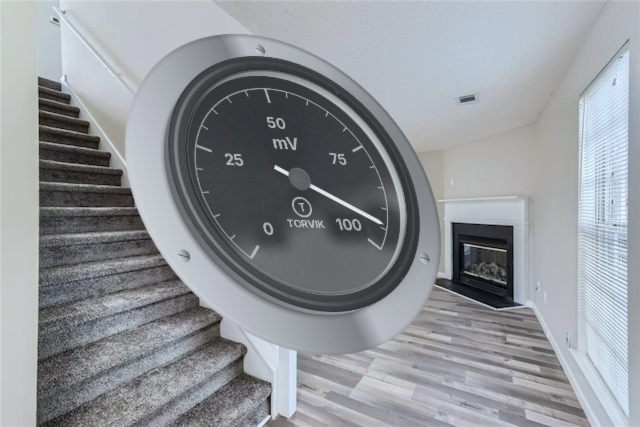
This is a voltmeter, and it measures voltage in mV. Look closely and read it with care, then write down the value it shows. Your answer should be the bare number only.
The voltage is 95
